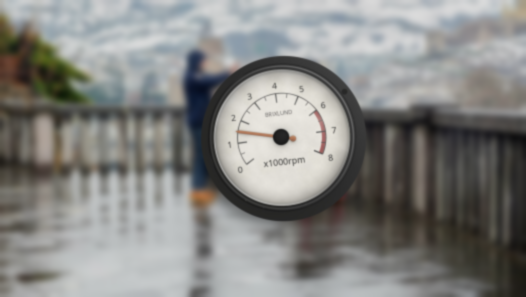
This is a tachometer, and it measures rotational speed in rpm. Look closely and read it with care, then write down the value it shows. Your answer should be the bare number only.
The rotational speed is 1500
